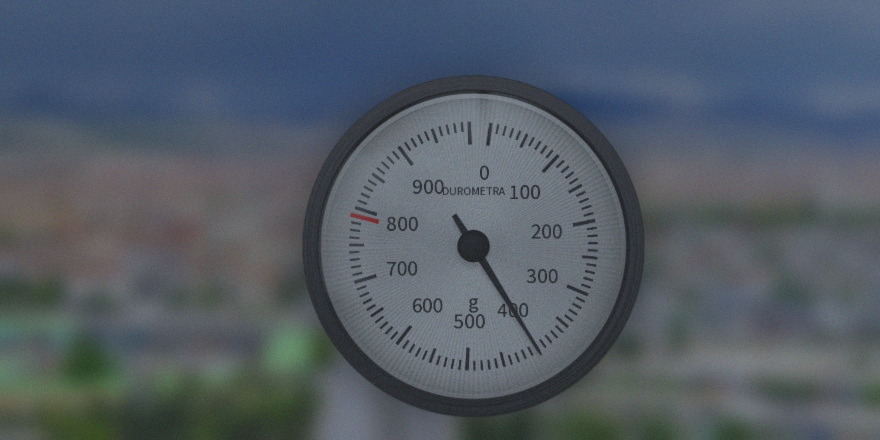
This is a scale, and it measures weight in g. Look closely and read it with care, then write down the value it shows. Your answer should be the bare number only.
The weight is 400
